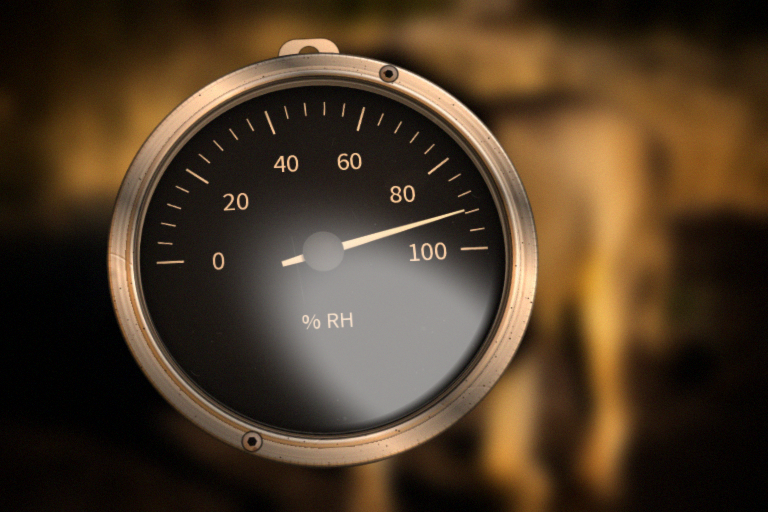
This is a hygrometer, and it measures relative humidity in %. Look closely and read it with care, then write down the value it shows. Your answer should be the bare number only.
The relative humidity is 92
